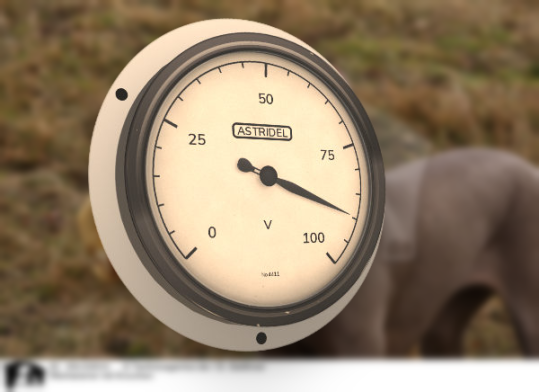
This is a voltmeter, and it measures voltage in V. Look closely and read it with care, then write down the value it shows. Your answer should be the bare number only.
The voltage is 90
